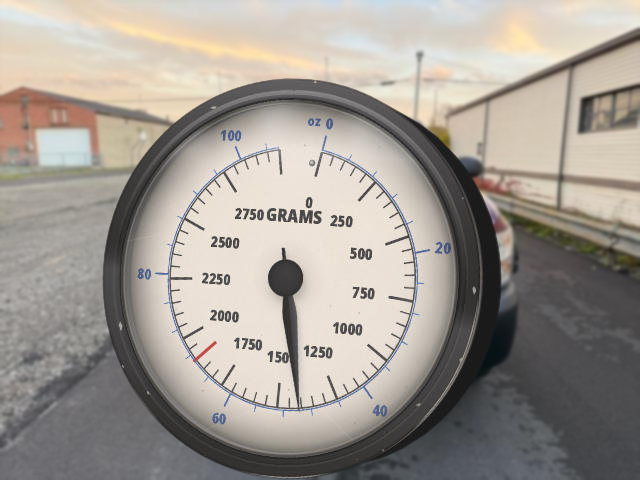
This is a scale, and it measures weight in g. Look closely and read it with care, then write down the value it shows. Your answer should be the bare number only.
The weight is 1400
